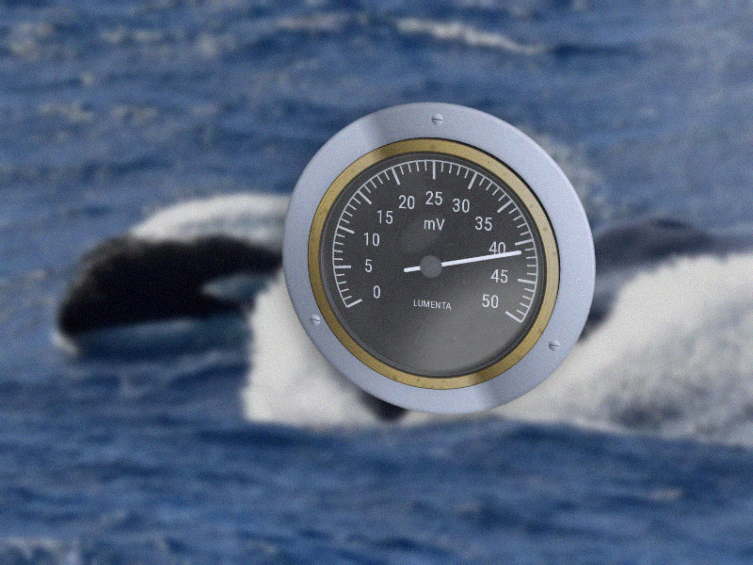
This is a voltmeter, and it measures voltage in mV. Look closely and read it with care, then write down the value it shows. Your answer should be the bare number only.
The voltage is 41
